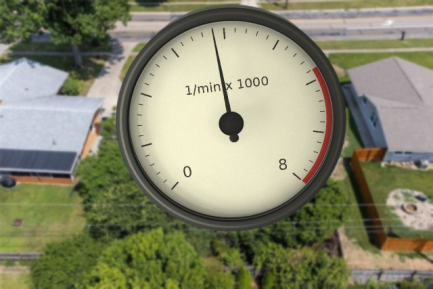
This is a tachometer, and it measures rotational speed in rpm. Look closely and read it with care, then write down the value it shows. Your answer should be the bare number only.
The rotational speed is 3800
